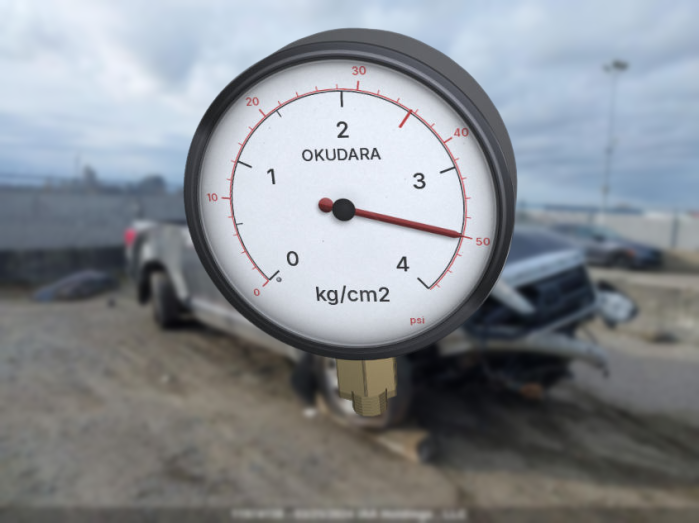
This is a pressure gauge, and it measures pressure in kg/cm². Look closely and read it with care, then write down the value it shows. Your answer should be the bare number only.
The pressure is 3.5
